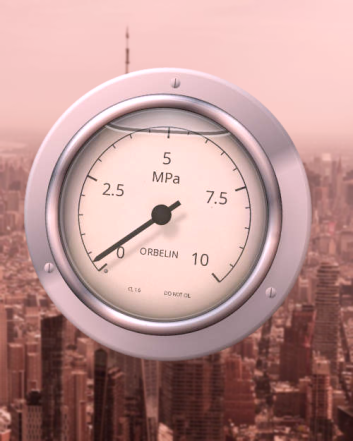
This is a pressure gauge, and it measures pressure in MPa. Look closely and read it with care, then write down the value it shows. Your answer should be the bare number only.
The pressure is 0.25
